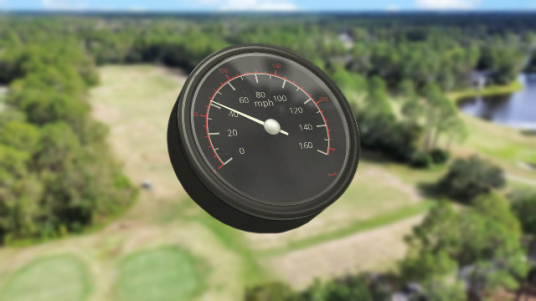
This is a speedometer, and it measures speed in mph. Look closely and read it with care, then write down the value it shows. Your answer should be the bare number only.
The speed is 40
